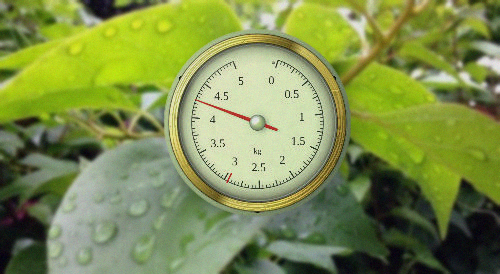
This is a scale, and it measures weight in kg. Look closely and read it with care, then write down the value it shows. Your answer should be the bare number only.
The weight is 4.25
